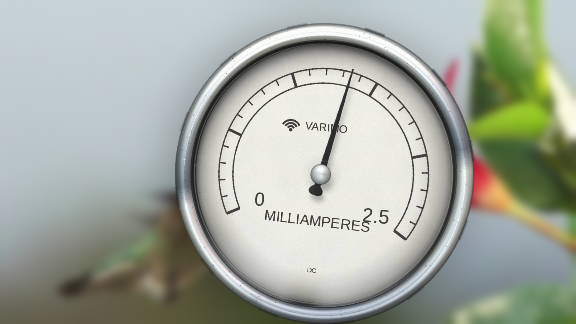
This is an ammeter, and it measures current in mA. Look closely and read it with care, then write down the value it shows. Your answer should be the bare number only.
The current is 1.35
